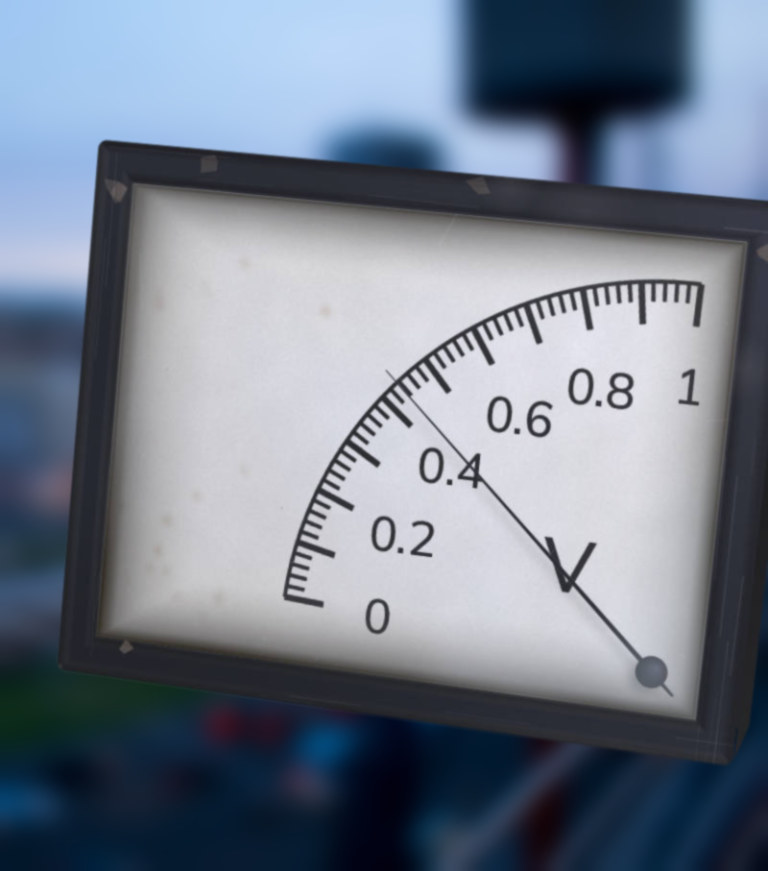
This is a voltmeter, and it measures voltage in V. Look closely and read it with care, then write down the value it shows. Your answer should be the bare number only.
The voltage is 0.44
